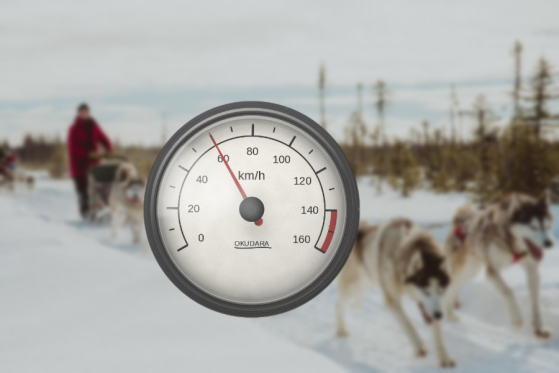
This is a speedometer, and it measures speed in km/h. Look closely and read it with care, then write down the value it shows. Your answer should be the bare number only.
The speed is 60
